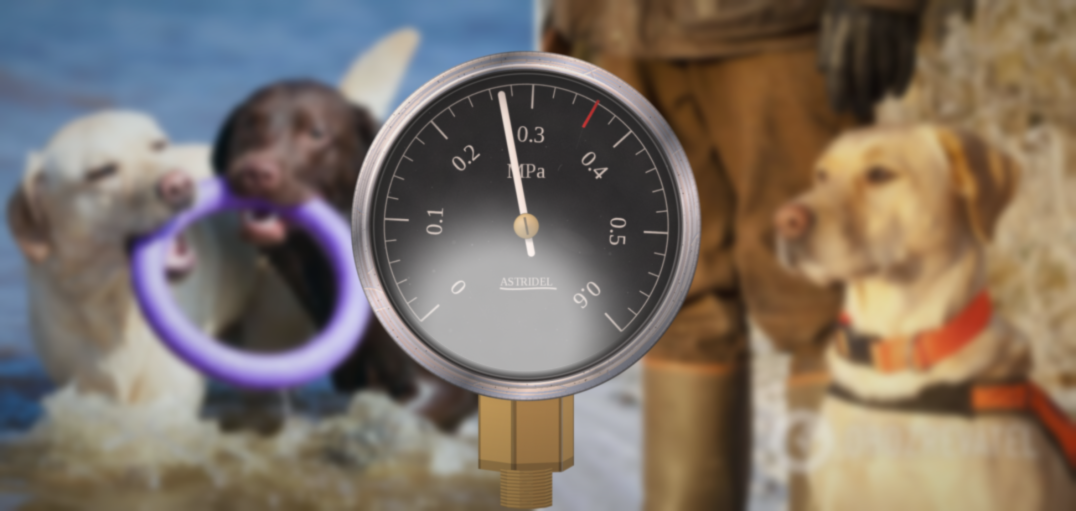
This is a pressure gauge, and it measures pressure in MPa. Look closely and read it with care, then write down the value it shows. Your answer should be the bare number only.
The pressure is 0.27
